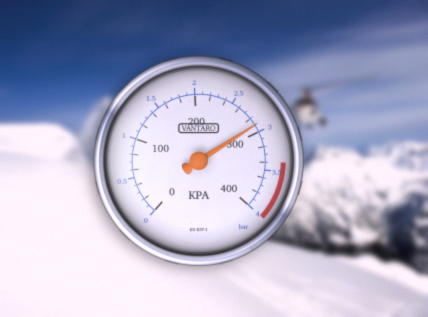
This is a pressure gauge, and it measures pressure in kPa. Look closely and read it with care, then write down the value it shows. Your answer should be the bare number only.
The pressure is 290
